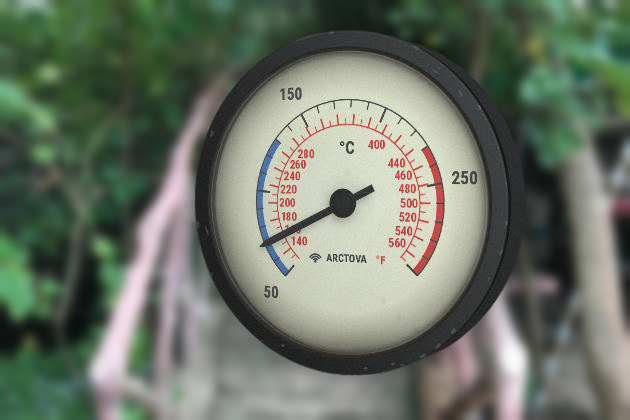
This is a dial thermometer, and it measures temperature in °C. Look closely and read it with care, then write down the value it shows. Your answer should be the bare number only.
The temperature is 70
